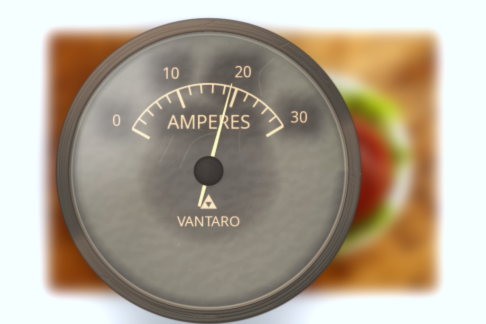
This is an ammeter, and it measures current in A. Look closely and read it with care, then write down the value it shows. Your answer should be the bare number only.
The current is 19
